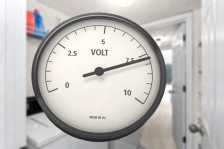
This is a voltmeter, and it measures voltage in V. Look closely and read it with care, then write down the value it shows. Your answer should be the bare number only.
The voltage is 7.75
